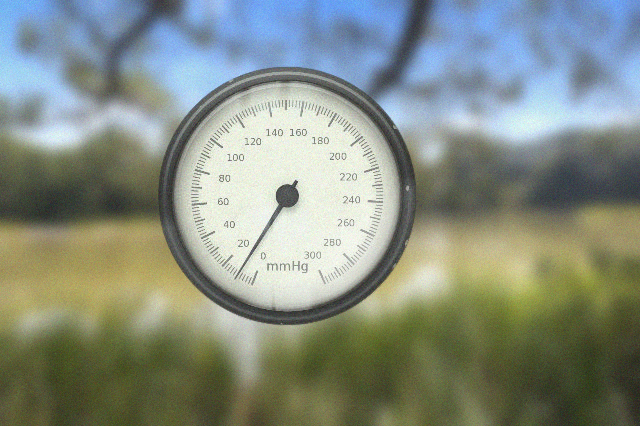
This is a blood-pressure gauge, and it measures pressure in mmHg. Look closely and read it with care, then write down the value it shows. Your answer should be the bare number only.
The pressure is 10
